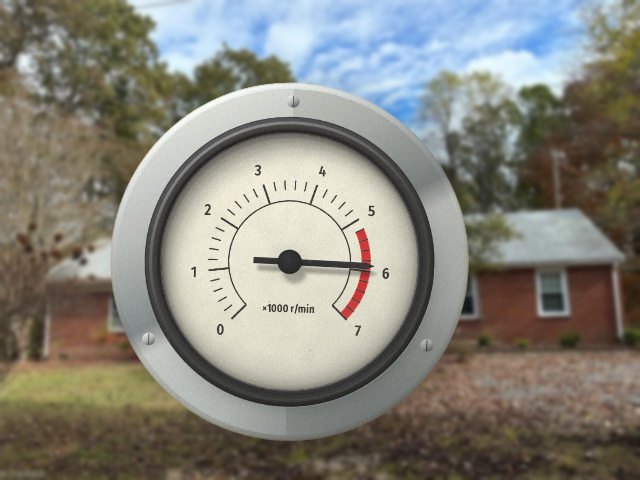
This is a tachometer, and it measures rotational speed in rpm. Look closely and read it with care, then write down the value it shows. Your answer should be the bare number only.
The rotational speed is 5900
